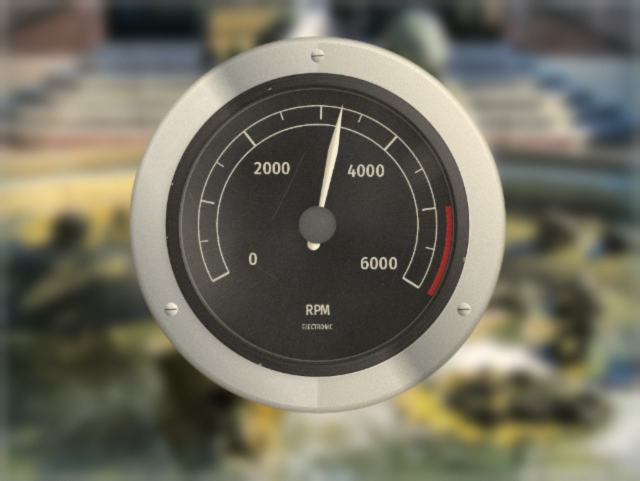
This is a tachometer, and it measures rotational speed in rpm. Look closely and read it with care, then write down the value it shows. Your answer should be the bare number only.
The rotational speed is 3250
